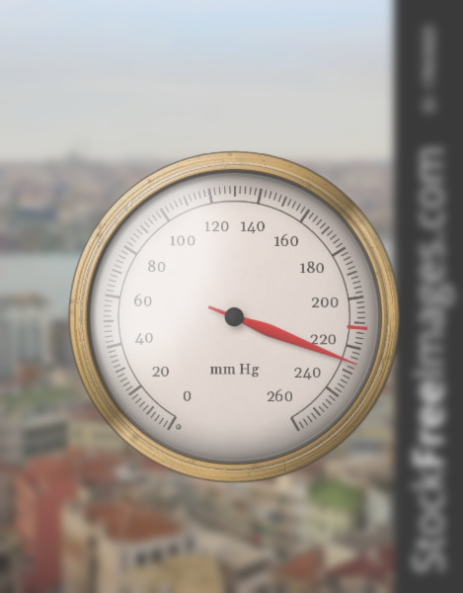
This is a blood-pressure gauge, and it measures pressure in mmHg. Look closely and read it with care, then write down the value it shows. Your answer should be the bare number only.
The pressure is 226
